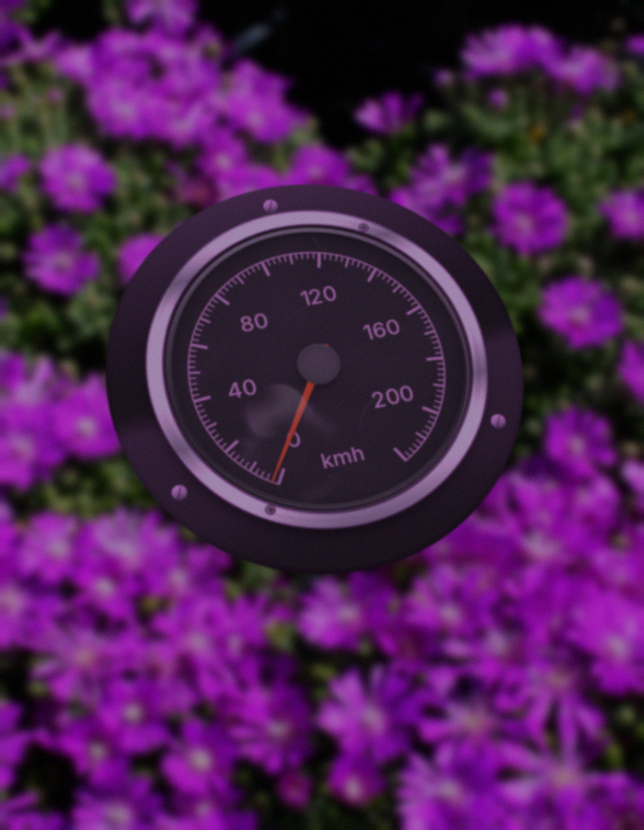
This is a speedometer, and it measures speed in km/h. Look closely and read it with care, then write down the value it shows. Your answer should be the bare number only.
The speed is 2
